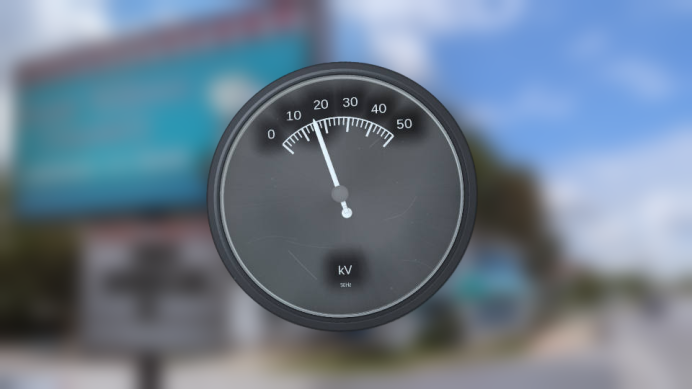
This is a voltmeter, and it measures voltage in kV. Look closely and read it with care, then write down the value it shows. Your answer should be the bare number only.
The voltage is 16
